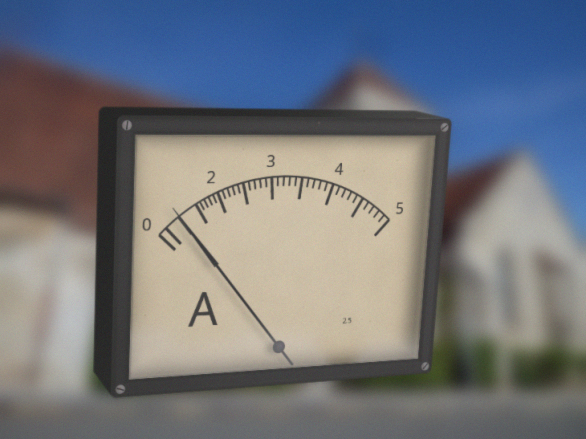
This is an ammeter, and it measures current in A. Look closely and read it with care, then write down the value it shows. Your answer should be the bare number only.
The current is 1
